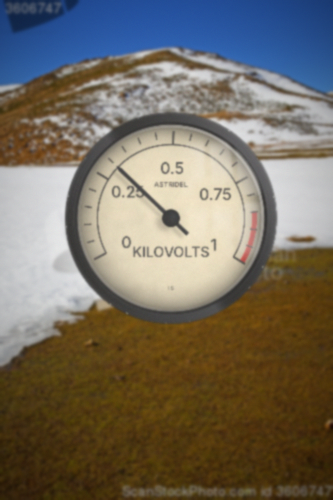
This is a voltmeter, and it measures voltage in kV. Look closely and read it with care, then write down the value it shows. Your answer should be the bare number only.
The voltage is 0.3
